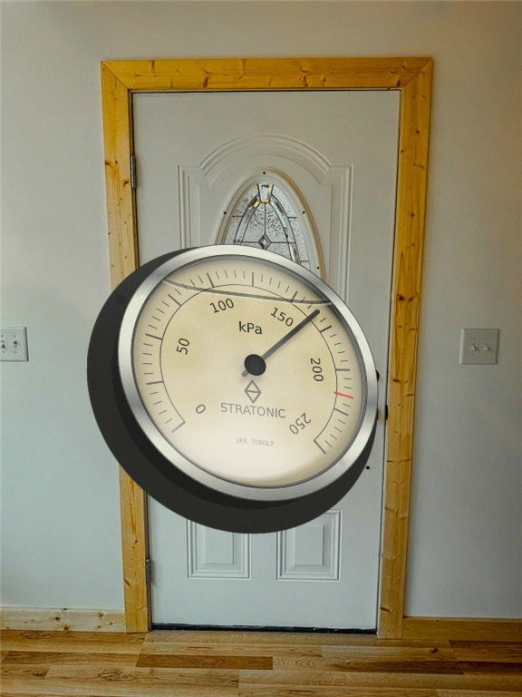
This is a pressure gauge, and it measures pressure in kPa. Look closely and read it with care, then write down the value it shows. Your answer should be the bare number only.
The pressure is 165
